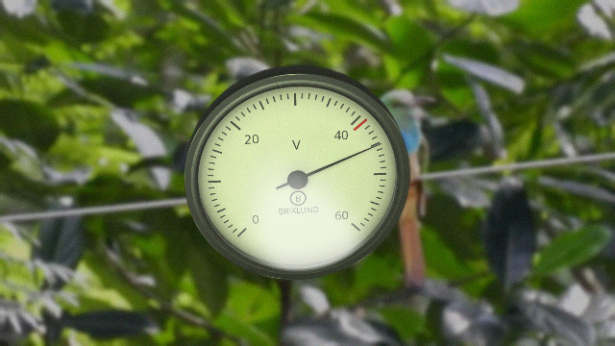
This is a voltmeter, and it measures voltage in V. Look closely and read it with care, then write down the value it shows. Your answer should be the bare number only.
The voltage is 45
